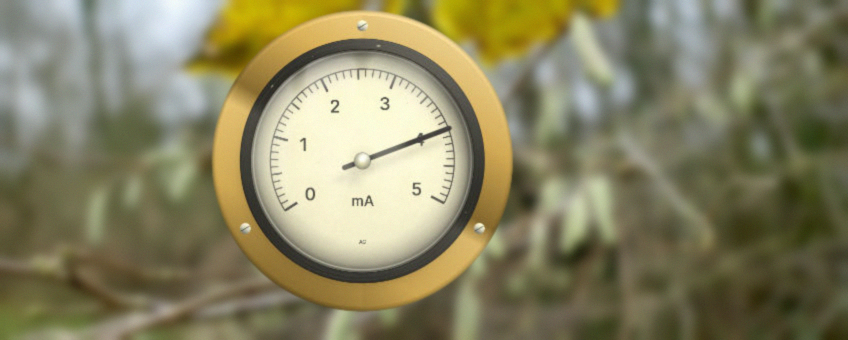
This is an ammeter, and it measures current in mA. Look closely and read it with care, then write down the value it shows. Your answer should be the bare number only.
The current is 4
